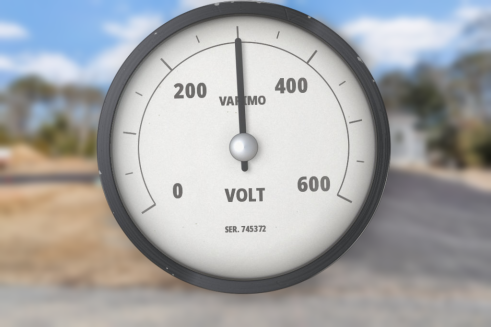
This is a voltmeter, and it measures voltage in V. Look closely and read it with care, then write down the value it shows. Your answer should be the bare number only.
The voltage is 300
